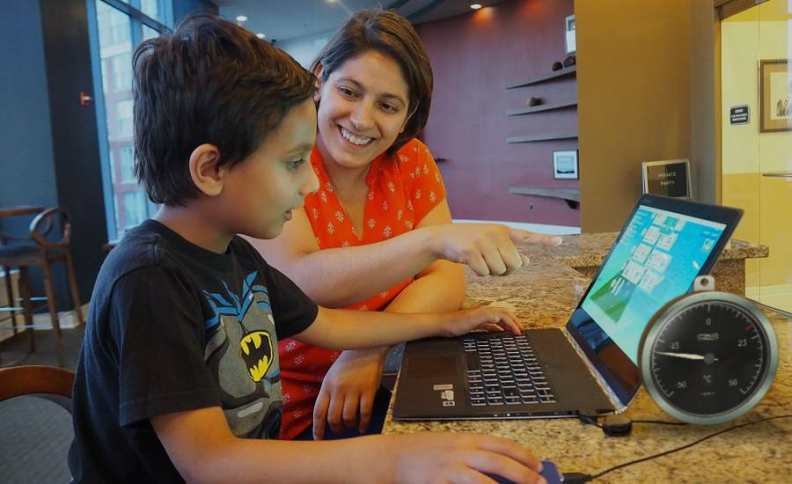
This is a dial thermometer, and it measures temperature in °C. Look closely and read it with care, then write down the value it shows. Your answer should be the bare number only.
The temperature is -30
